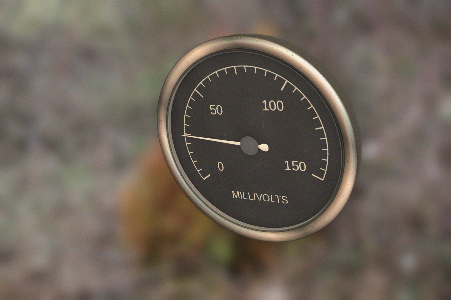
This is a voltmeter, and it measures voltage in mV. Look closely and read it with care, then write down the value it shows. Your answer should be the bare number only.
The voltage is 25
